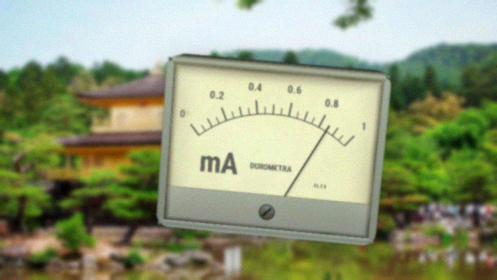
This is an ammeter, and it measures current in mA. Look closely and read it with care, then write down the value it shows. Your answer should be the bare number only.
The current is 0.85
